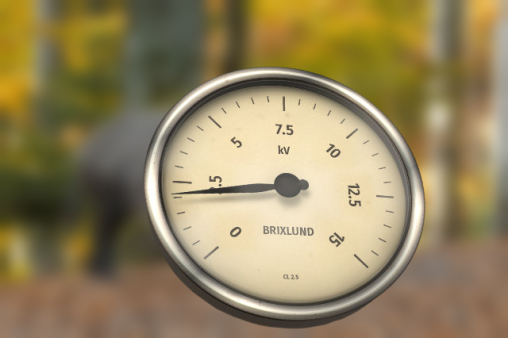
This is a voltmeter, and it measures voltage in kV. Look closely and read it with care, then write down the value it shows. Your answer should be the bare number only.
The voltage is 2
